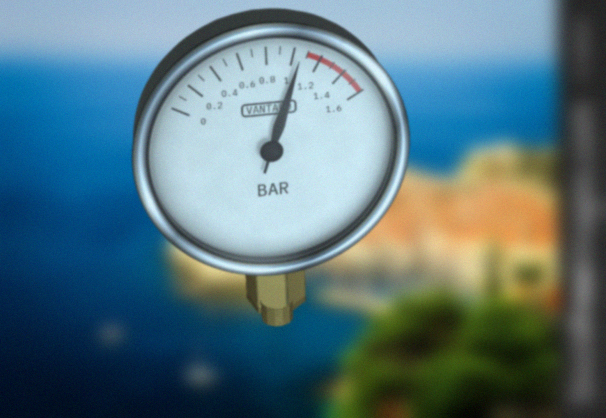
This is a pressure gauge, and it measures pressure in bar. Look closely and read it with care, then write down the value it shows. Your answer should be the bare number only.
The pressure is 1.05
